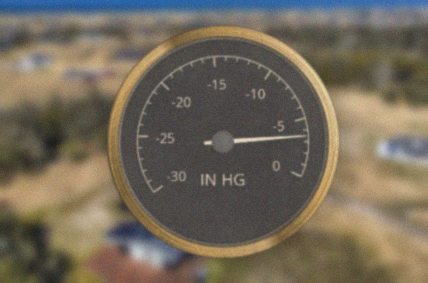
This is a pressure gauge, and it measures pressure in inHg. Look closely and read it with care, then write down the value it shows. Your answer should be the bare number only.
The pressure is -3.5
